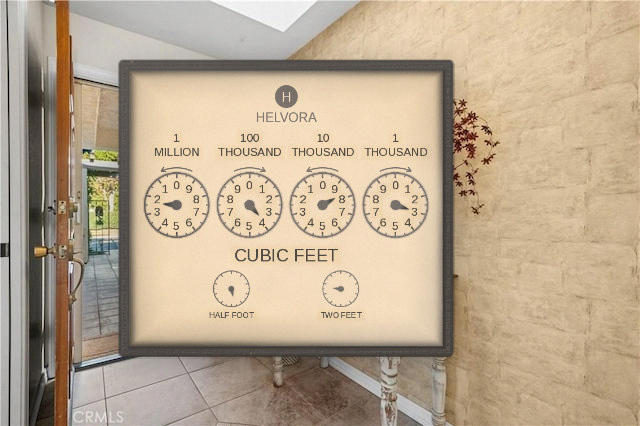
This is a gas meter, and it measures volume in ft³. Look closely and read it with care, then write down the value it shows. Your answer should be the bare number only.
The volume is 238300
